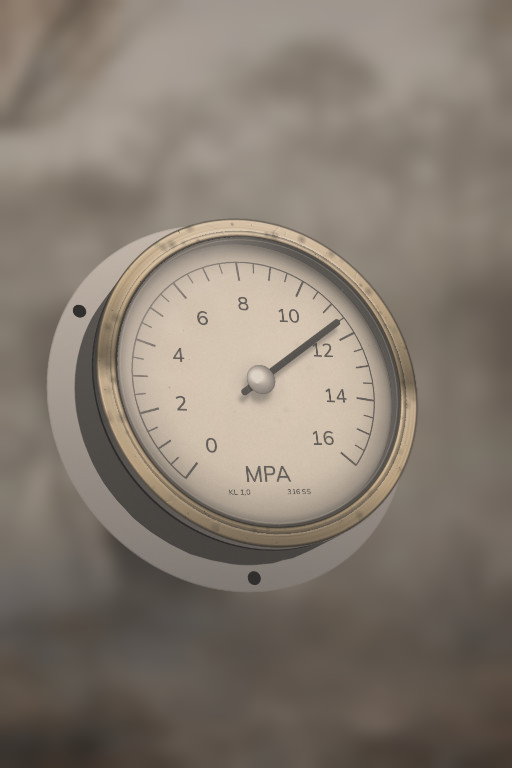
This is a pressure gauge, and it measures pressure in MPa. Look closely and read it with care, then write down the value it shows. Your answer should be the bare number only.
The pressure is 11.5
